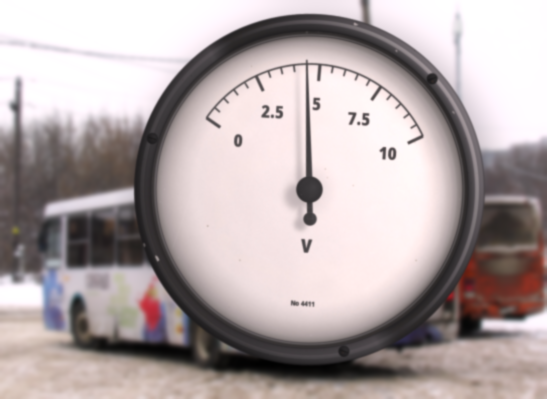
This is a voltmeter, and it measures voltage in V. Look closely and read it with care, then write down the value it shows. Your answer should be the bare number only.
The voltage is 4.5
